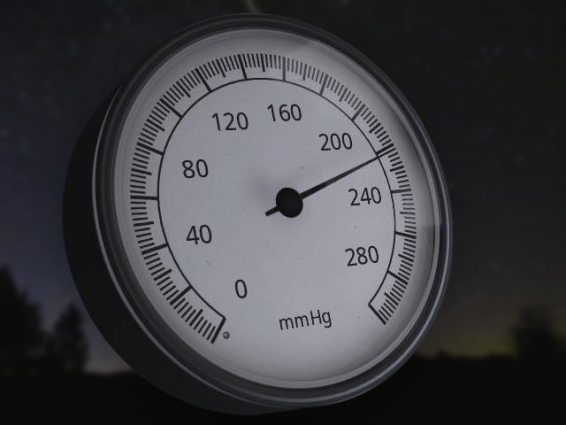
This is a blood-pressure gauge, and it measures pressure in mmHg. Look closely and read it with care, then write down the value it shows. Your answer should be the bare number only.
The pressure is 222
